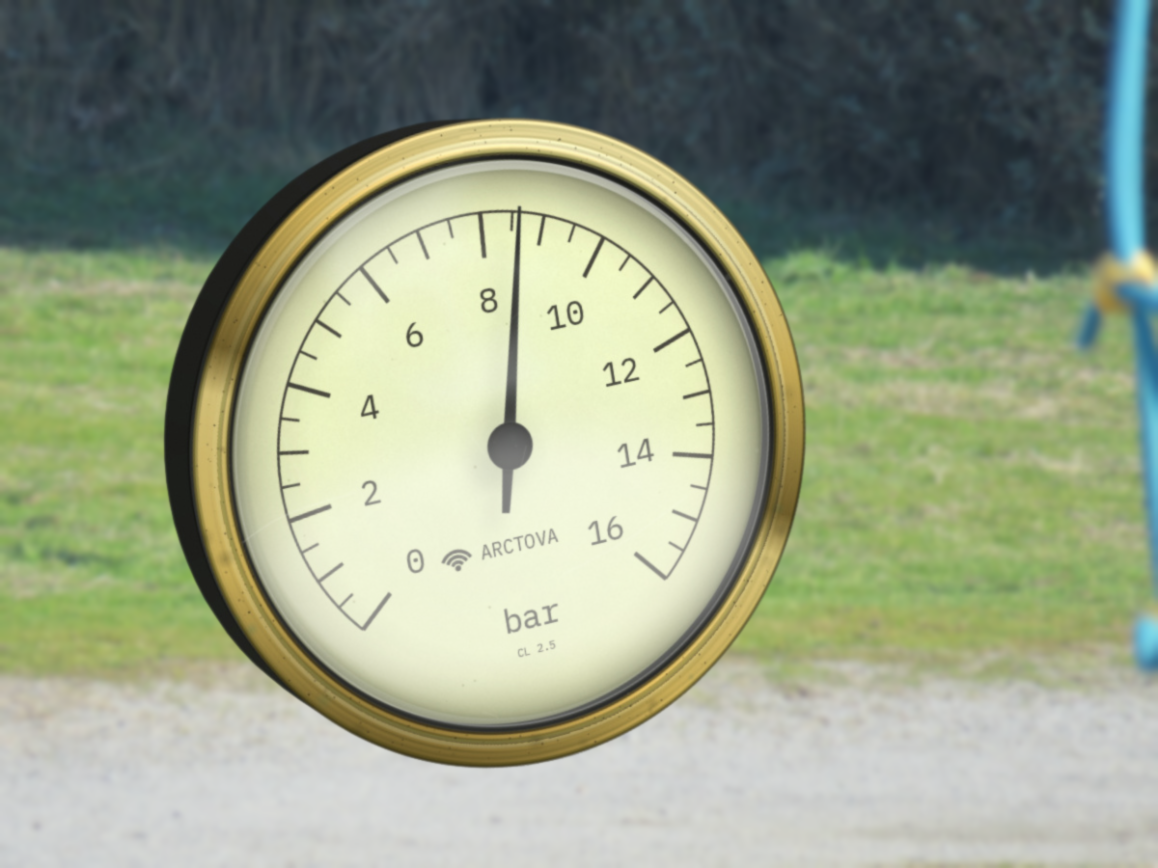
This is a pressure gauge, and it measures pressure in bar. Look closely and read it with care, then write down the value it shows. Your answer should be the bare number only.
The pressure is 8.5
